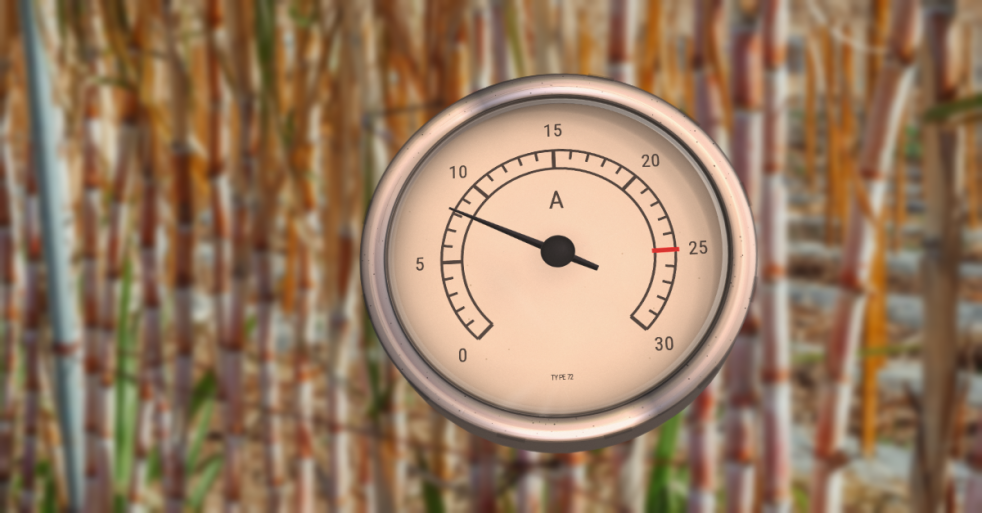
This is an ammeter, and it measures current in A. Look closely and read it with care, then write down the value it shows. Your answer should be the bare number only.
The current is 8
